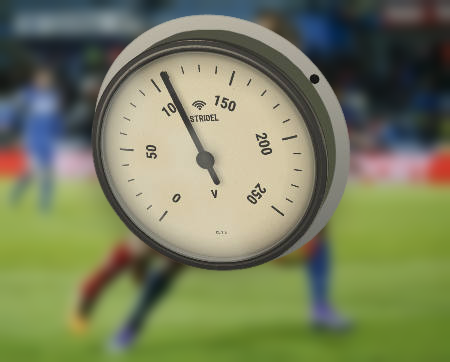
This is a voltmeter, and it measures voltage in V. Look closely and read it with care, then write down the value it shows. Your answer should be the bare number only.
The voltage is 110
